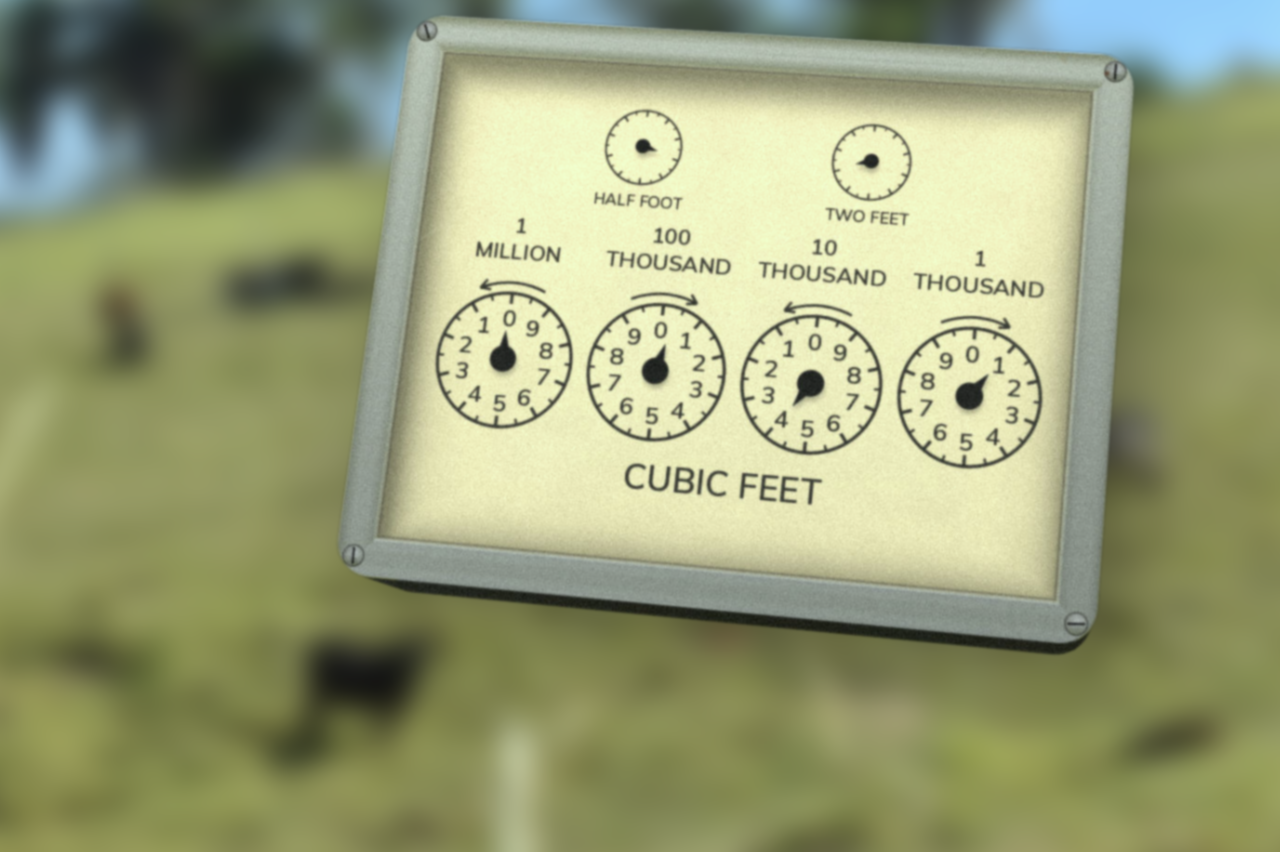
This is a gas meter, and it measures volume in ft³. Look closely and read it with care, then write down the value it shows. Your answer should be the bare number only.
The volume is 4100
